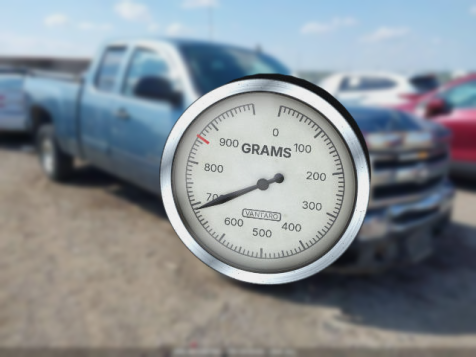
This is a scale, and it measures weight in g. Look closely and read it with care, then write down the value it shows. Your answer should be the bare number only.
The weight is 690
